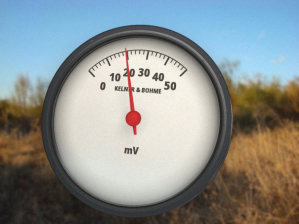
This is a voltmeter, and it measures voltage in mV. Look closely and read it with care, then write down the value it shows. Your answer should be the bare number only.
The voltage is 20
